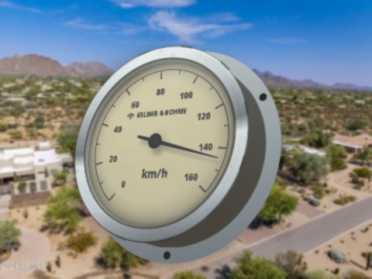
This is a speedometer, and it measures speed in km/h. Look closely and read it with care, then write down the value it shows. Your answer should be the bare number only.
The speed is 145
